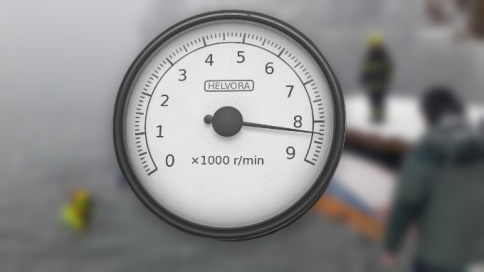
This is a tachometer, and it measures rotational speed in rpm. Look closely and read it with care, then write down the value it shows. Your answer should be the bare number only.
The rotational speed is 8300
